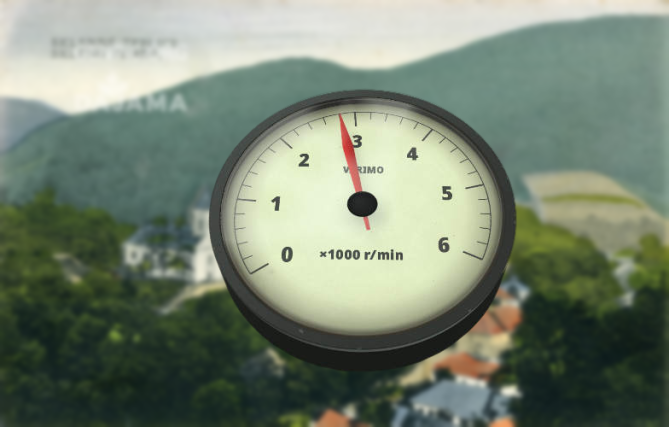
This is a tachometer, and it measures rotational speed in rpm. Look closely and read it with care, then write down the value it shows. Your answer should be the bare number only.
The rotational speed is 2800
